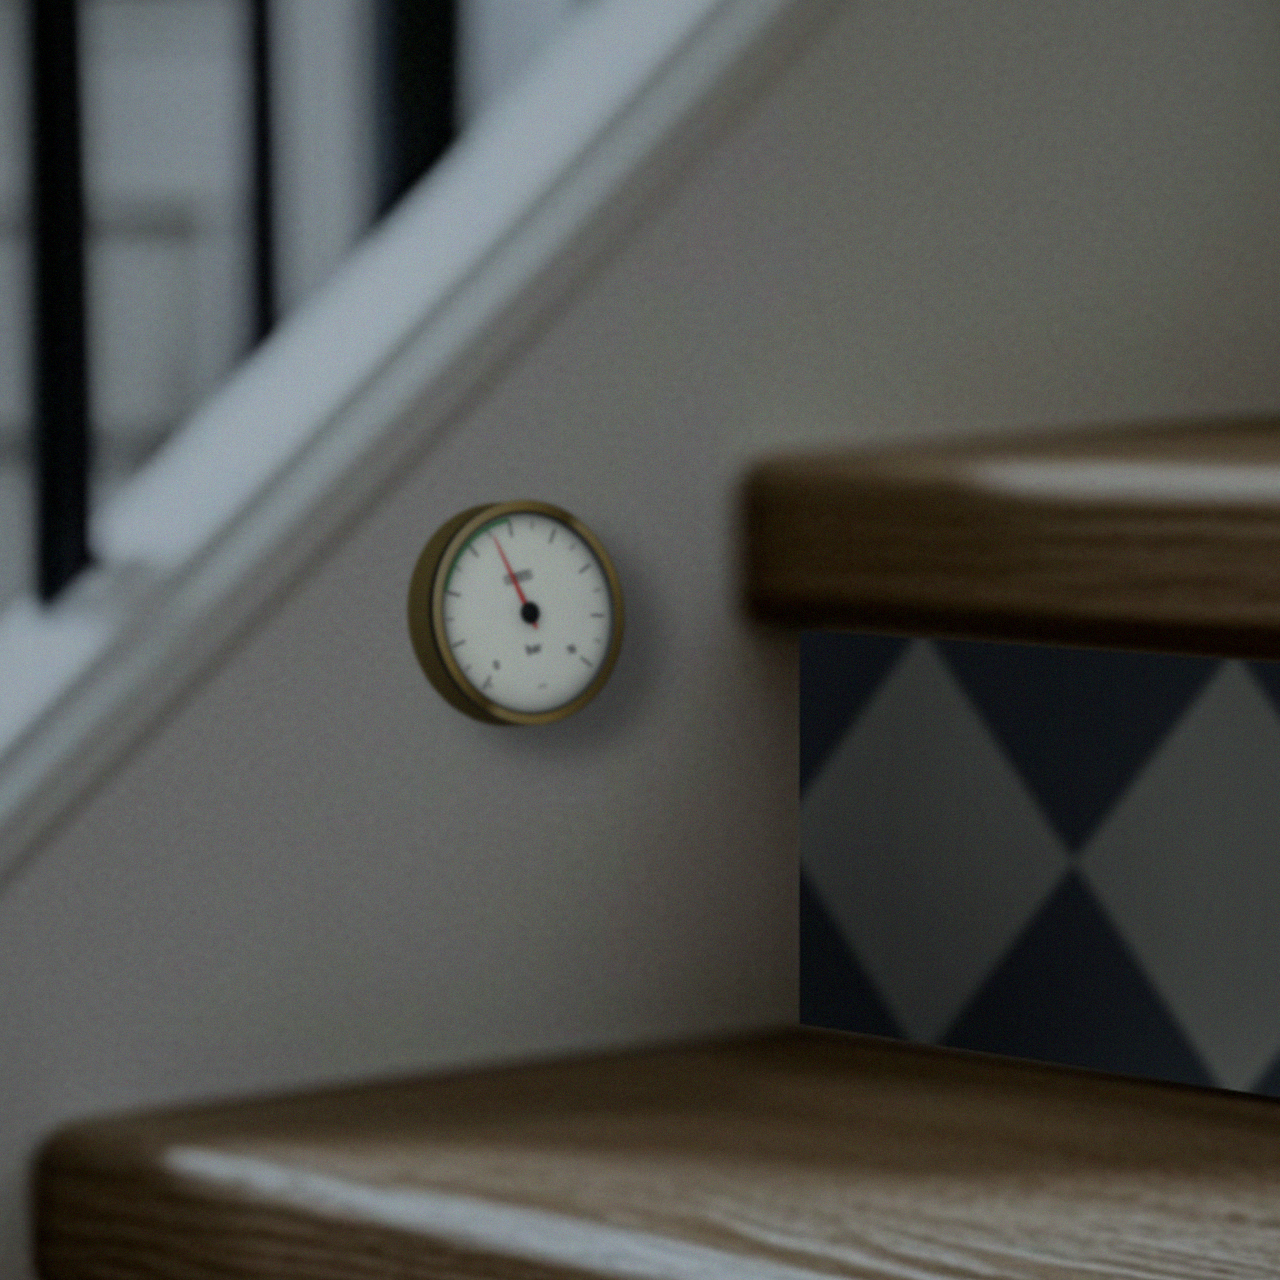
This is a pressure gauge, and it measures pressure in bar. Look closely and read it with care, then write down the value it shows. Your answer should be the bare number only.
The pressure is 7
